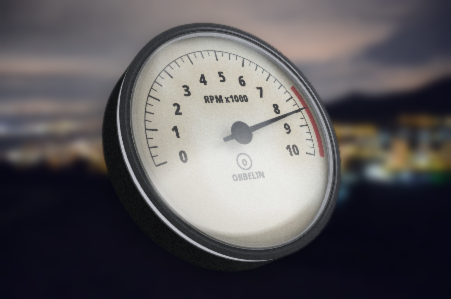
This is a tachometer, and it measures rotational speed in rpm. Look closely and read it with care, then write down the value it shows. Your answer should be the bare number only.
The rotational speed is 8500
